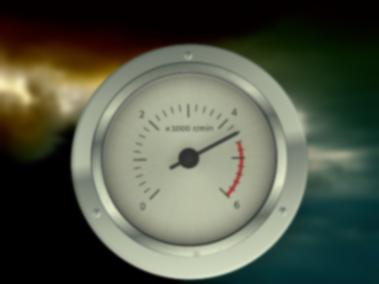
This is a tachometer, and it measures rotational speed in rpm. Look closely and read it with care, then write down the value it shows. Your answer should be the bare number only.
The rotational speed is 4400
